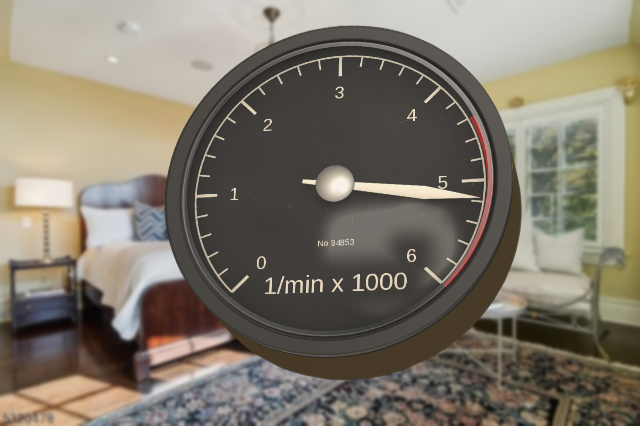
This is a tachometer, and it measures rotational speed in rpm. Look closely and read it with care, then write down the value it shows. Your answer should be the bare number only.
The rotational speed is 5200
